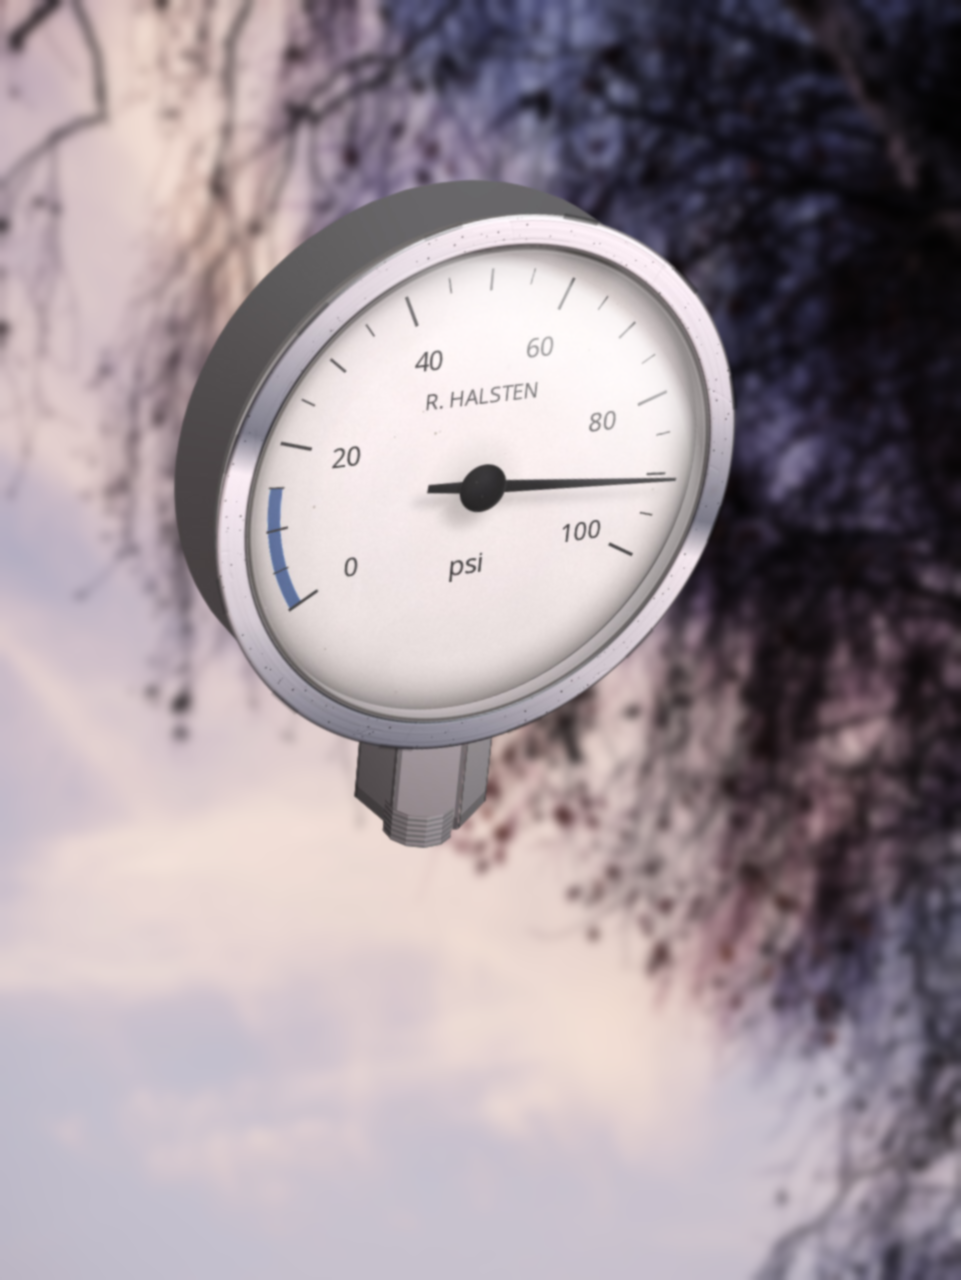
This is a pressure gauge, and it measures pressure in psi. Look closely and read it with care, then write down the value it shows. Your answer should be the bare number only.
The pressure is 90
